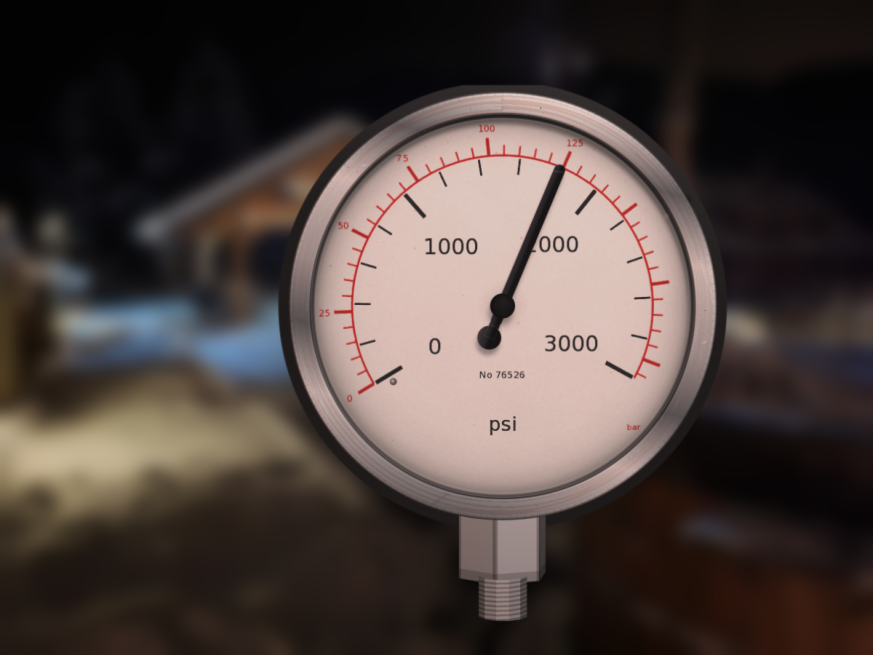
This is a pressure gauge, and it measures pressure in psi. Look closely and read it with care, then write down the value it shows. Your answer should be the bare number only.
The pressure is 1800
